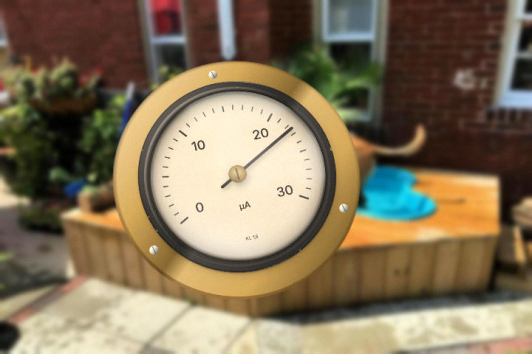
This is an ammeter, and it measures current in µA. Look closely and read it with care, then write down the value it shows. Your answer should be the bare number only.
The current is 22.5
